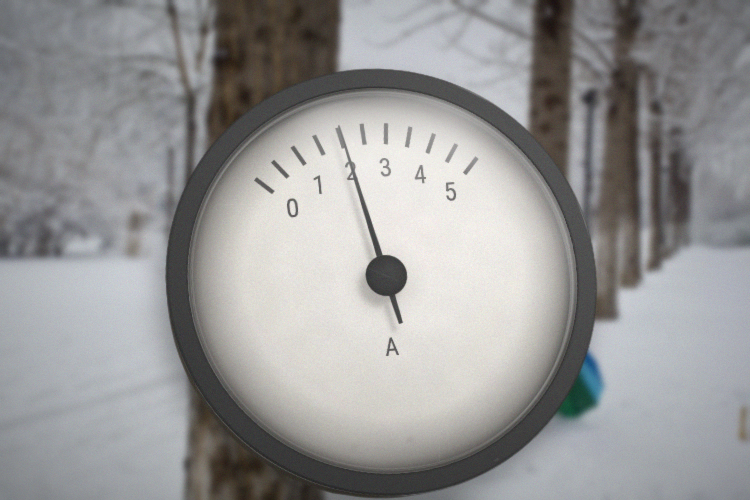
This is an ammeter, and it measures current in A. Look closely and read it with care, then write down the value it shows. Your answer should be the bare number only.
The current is 2
